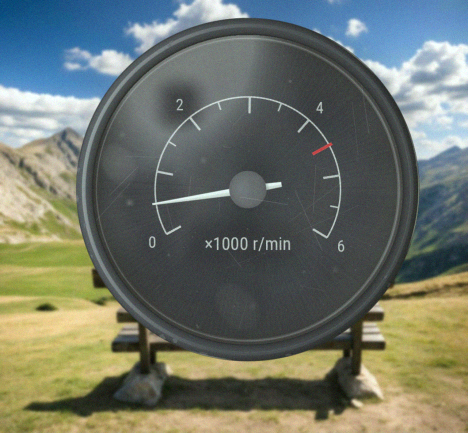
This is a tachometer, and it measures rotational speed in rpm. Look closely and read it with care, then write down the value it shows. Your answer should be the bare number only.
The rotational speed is 500
